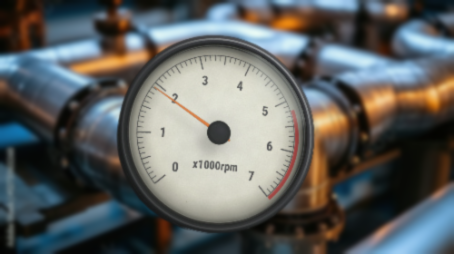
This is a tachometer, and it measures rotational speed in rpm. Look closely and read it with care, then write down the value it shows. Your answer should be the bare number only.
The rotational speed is 1900
